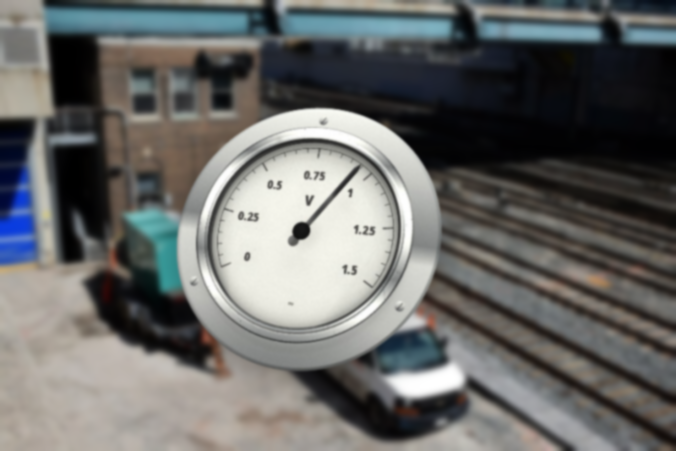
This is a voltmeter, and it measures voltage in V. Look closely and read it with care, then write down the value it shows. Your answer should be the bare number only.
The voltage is 0.95
